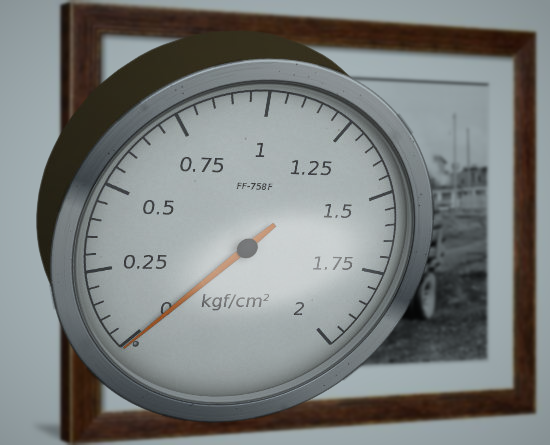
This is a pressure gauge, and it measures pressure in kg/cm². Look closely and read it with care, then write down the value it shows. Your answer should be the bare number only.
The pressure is 0
